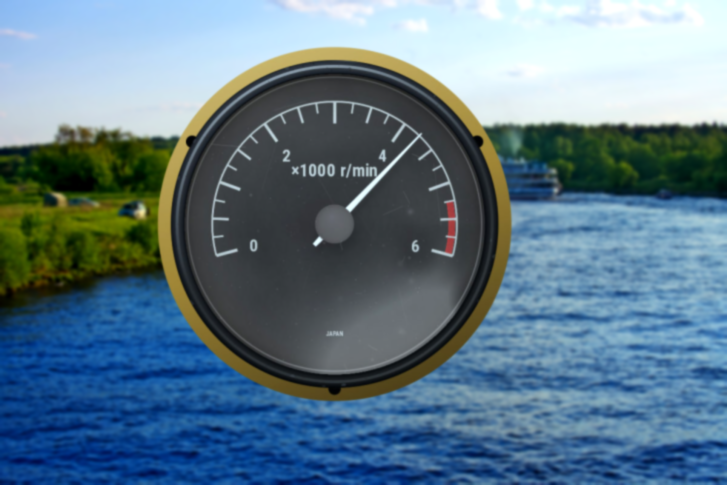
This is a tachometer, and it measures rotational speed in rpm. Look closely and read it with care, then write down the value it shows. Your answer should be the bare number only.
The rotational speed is 4250
